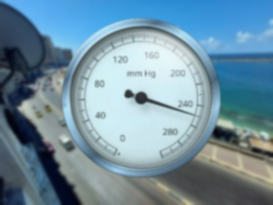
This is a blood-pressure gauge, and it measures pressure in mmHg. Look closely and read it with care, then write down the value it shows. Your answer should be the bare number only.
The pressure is 250
